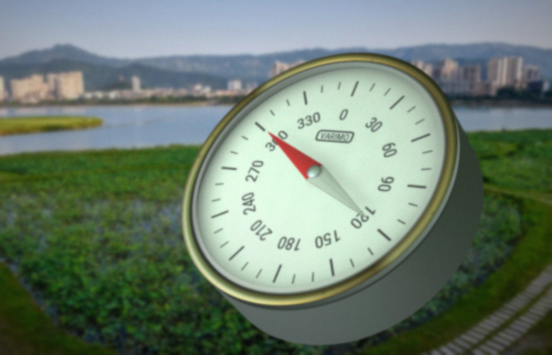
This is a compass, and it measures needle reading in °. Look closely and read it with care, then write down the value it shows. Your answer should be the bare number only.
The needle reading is 300
